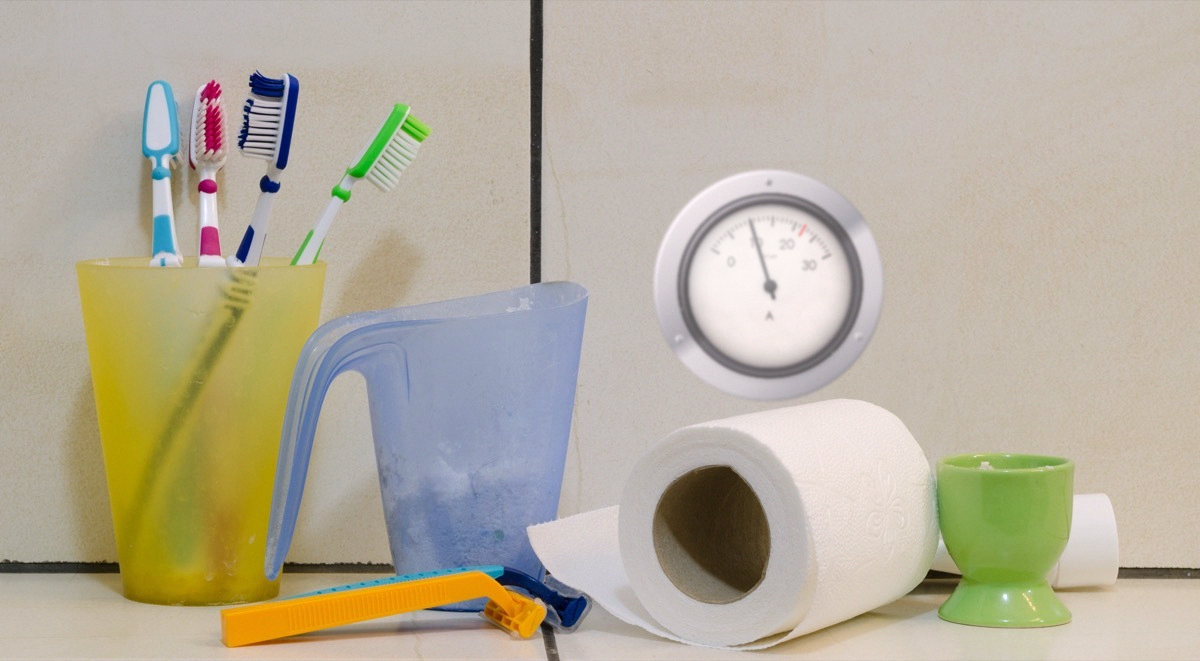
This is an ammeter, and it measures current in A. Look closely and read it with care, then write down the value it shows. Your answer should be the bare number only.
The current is 10
